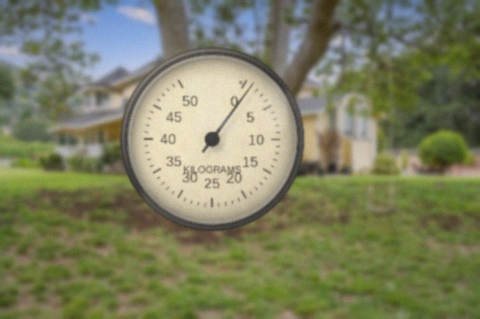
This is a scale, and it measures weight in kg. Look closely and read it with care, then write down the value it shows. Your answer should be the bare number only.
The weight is 1
